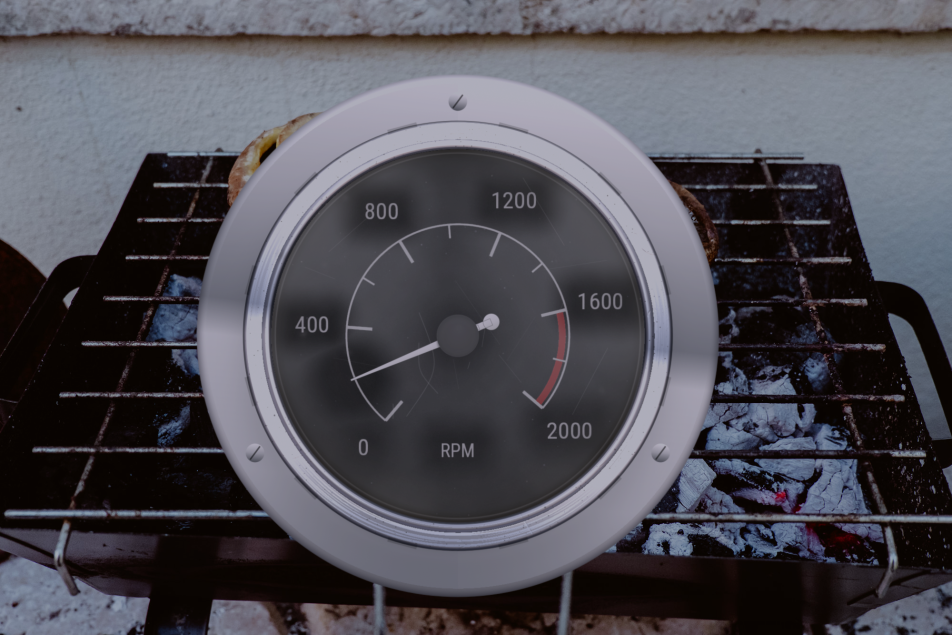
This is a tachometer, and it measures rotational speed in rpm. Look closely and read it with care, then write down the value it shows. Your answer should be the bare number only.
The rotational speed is 200
